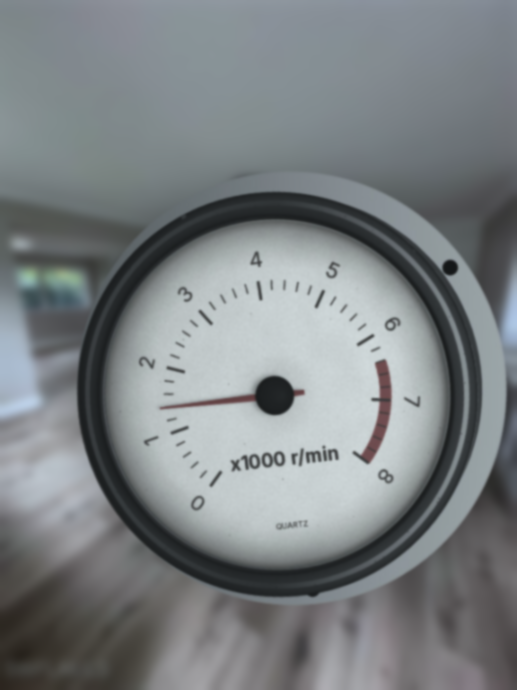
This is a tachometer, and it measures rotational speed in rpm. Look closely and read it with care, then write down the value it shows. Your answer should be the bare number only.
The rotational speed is 1400
